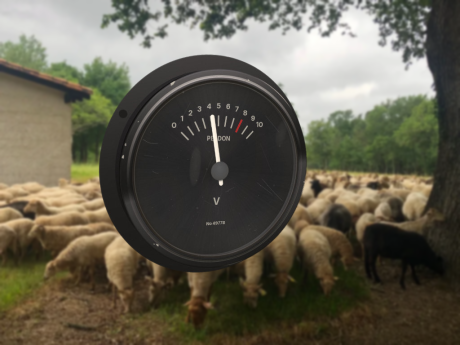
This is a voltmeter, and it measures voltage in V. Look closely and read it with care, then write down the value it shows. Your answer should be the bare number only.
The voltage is 4
